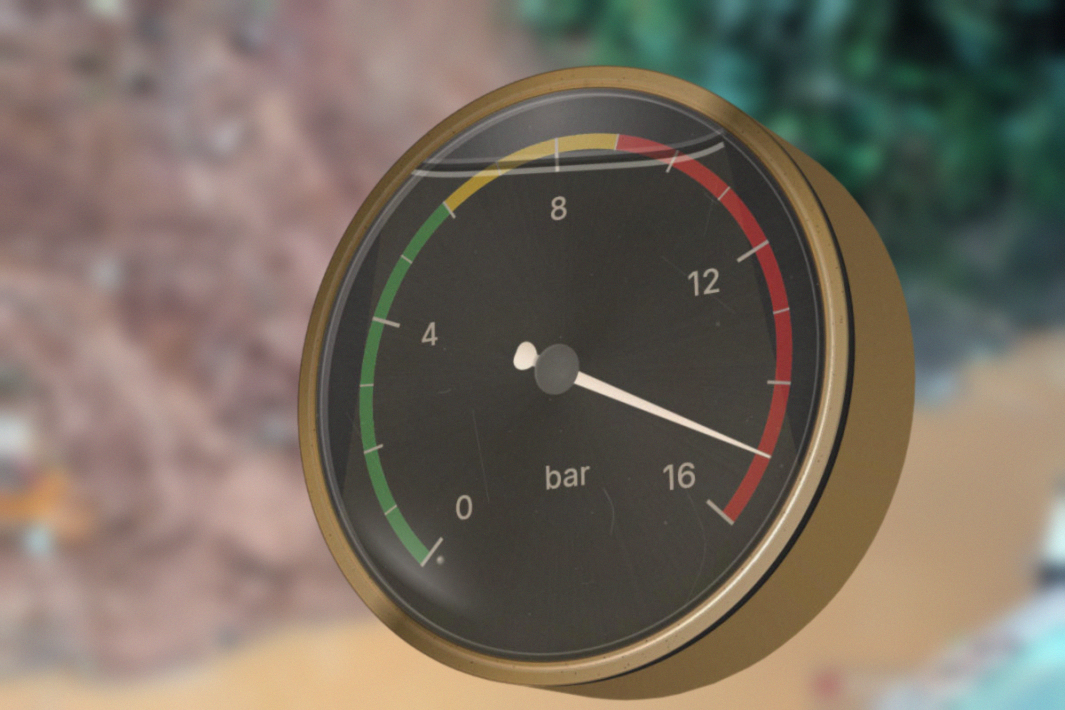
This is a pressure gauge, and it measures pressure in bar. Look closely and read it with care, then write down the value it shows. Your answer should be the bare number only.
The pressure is 15
